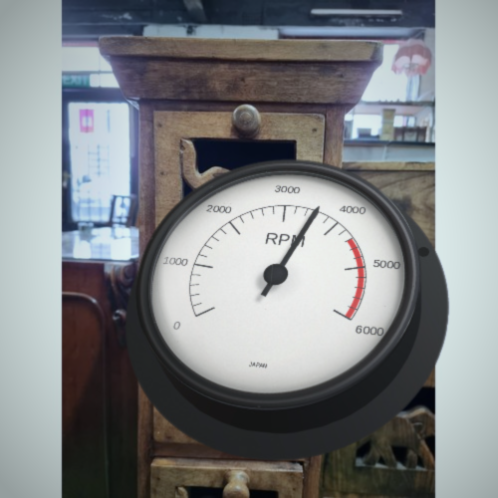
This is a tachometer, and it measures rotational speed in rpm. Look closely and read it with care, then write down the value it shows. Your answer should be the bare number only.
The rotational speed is 3600
